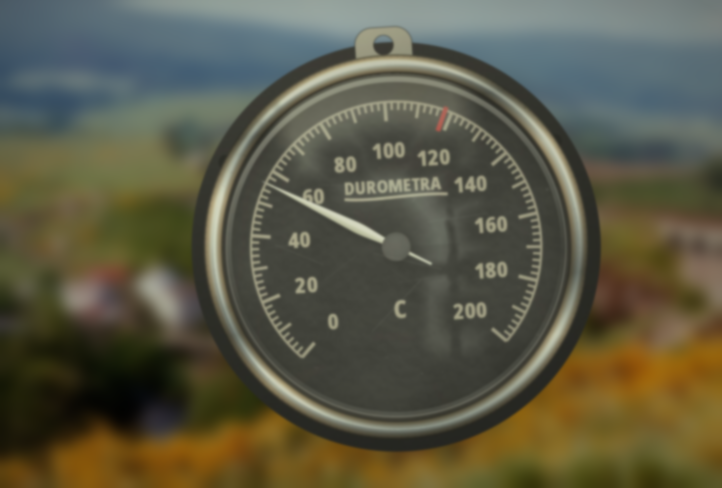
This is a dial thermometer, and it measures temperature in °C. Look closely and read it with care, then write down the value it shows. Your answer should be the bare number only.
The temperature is 56
